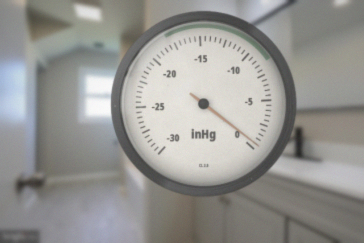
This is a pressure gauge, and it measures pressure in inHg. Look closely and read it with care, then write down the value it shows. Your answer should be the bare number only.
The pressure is -0.5
